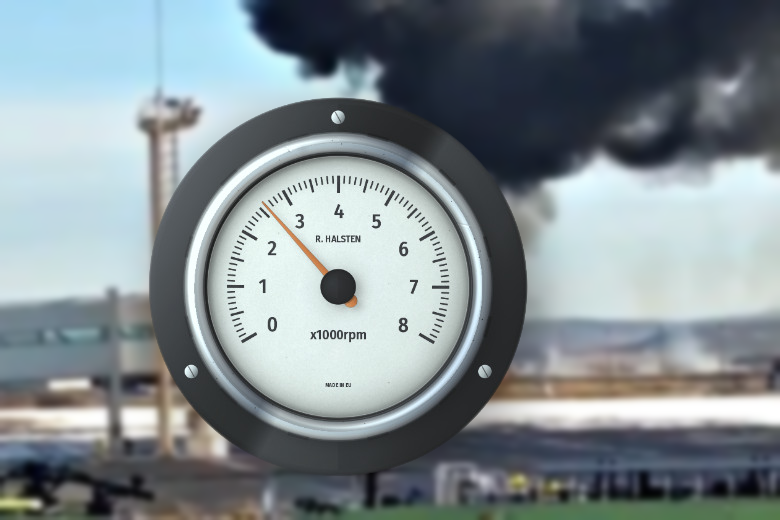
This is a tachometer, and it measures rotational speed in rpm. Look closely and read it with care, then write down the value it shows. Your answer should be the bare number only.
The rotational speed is 2600
